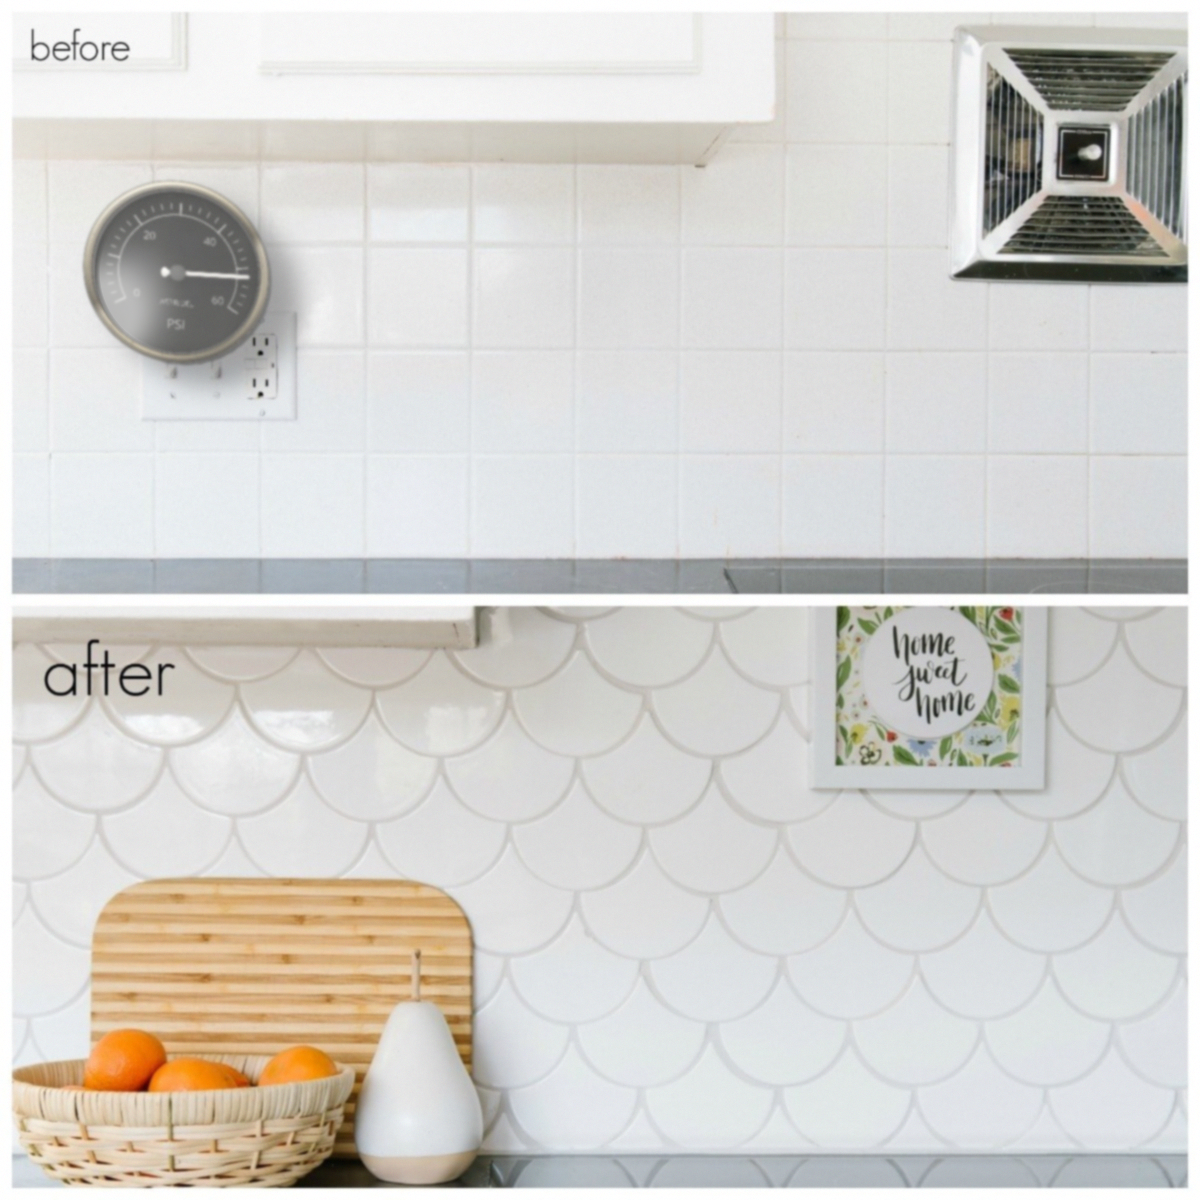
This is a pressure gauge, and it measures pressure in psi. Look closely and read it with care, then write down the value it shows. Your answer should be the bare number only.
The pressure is 52
